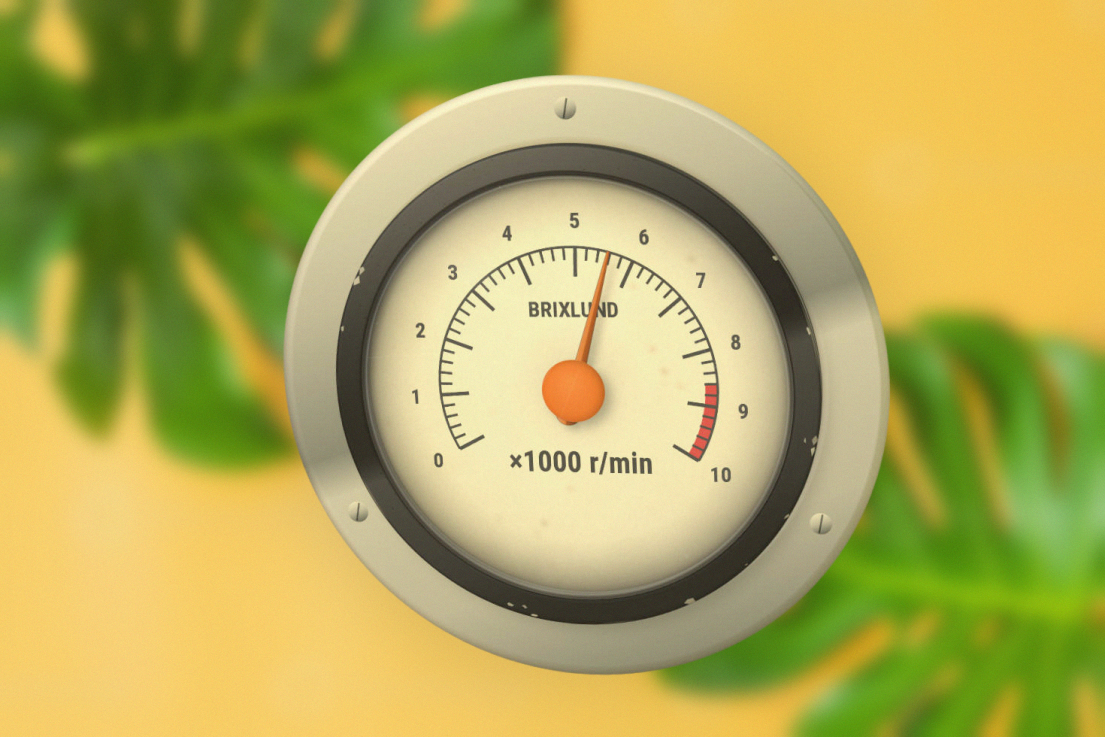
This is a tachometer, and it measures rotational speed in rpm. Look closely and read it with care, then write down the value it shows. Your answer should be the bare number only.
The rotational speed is 5600
